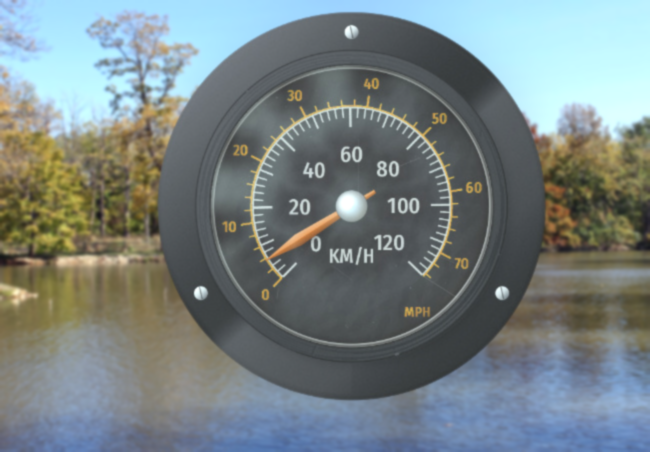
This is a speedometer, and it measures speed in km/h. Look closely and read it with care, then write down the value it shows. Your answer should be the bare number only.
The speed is 6
